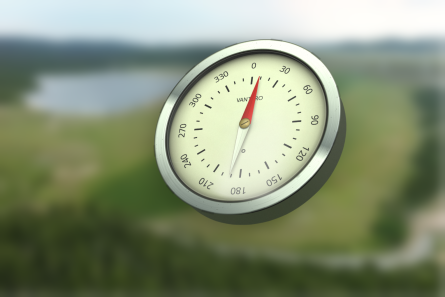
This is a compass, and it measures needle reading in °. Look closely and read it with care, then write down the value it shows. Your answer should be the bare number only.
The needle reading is 10
